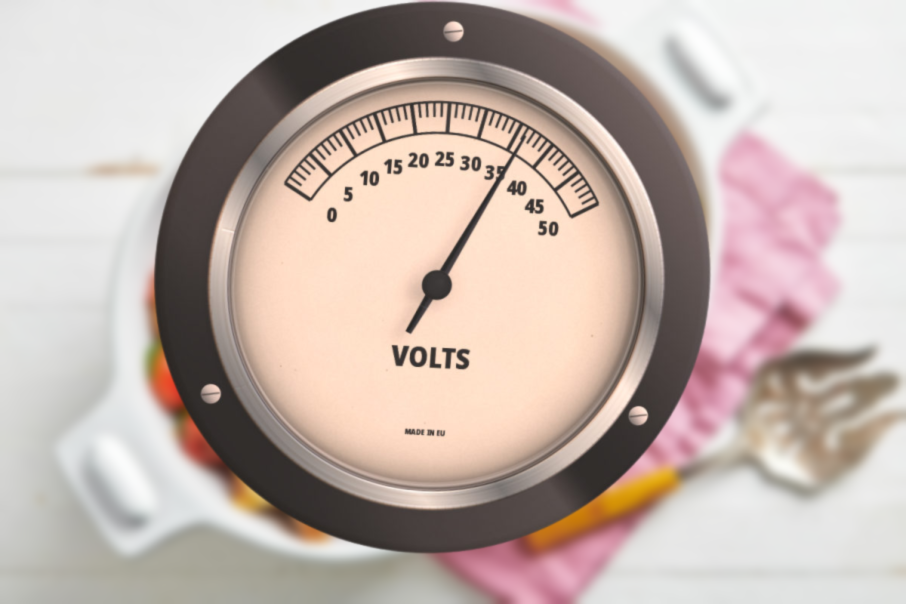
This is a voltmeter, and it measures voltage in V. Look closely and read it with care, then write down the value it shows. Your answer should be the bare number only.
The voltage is 36
